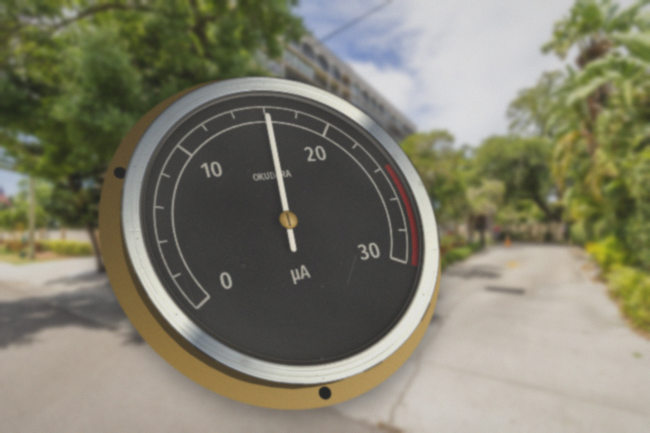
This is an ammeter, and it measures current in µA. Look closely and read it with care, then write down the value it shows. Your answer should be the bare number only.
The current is 16
